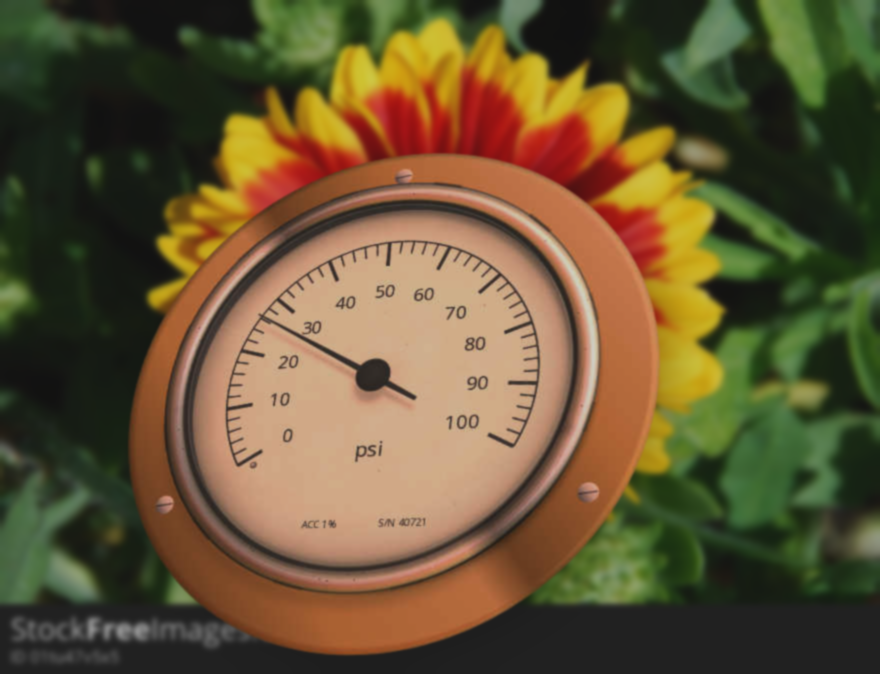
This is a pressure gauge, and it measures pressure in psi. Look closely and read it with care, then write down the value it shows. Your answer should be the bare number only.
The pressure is 26
